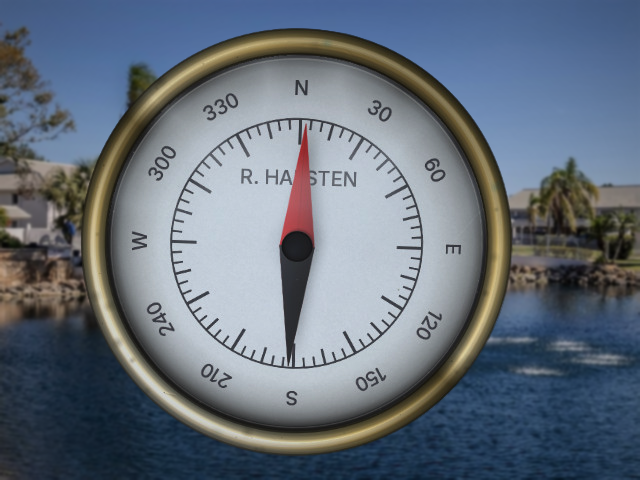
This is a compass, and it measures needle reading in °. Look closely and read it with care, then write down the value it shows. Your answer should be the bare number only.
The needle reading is 2.5
